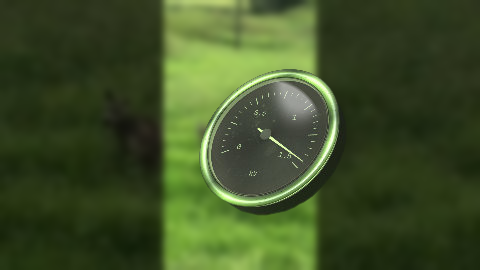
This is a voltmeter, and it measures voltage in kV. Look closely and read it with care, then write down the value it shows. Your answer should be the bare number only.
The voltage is 1.45
